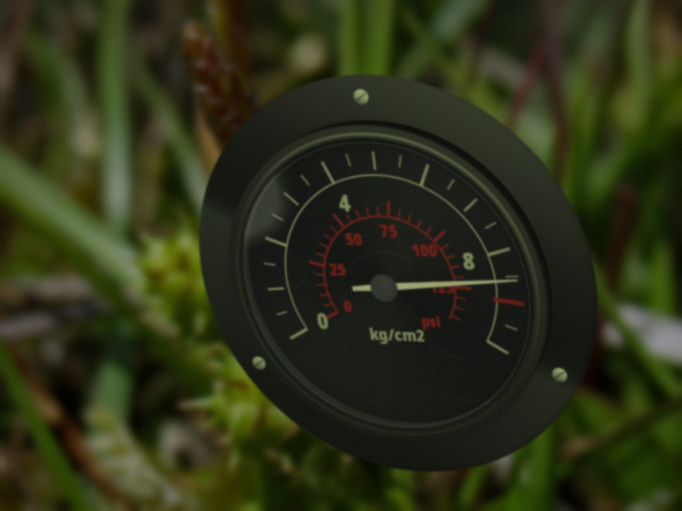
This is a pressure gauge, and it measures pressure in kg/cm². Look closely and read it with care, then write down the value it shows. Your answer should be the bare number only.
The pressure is 8.5
